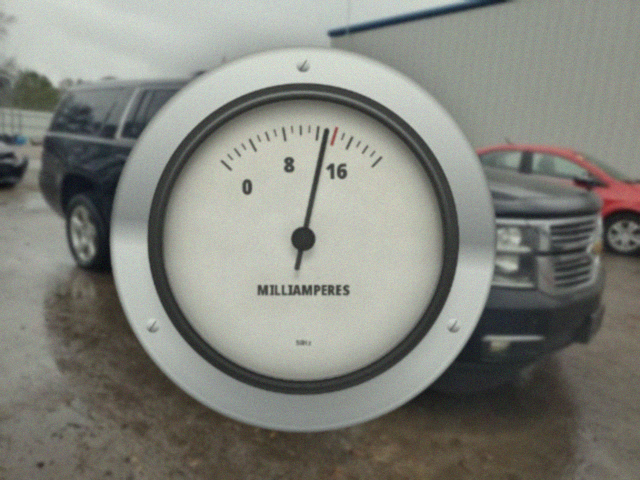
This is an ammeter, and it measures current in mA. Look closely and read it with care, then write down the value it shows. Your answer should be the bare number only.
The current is 13
